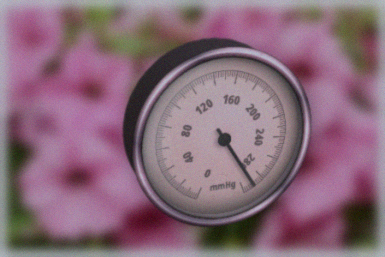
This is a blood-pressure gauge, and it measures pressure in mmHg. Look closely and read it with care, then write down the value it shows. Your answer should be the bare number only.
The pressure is 290
